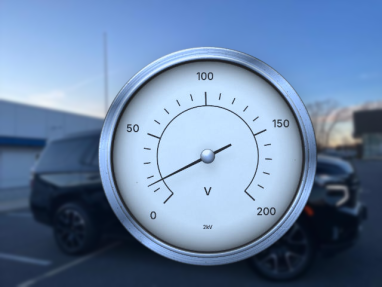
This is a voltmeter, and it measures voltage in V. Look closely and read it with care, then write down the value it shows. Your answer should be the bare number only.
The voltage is 15
